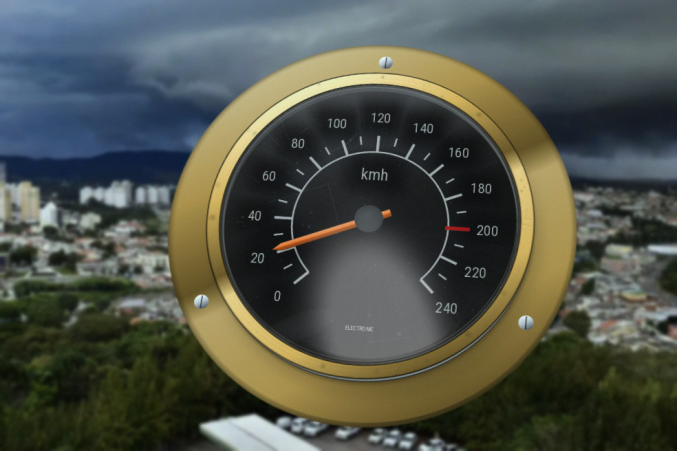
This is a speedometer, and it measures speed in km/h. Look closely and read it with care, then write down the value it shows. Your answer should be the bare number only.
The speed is 20
